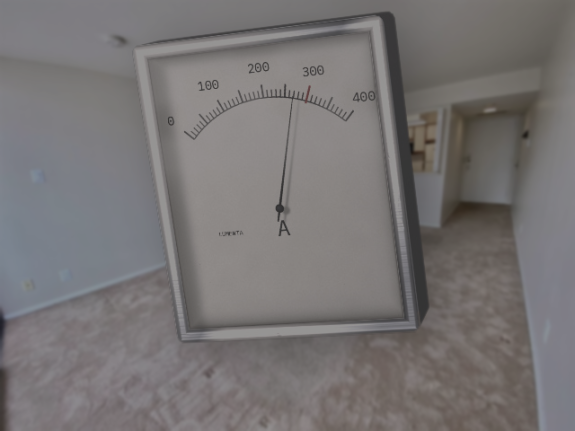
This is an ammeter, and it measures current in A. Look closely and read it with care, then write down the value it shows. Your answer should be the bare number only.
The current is 270
